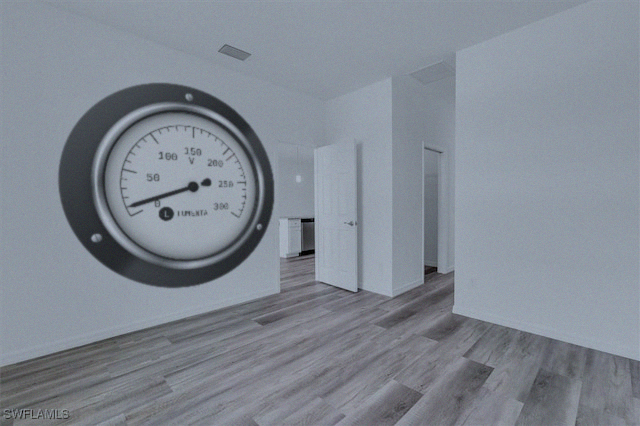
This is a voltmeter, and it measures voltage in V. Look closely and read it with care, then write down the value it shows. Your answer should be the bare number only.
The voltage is 10
